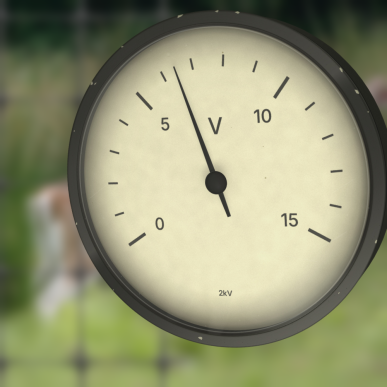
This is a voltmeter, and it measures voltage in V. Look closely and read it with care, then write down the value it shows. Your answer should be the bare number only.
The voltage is 6.5
